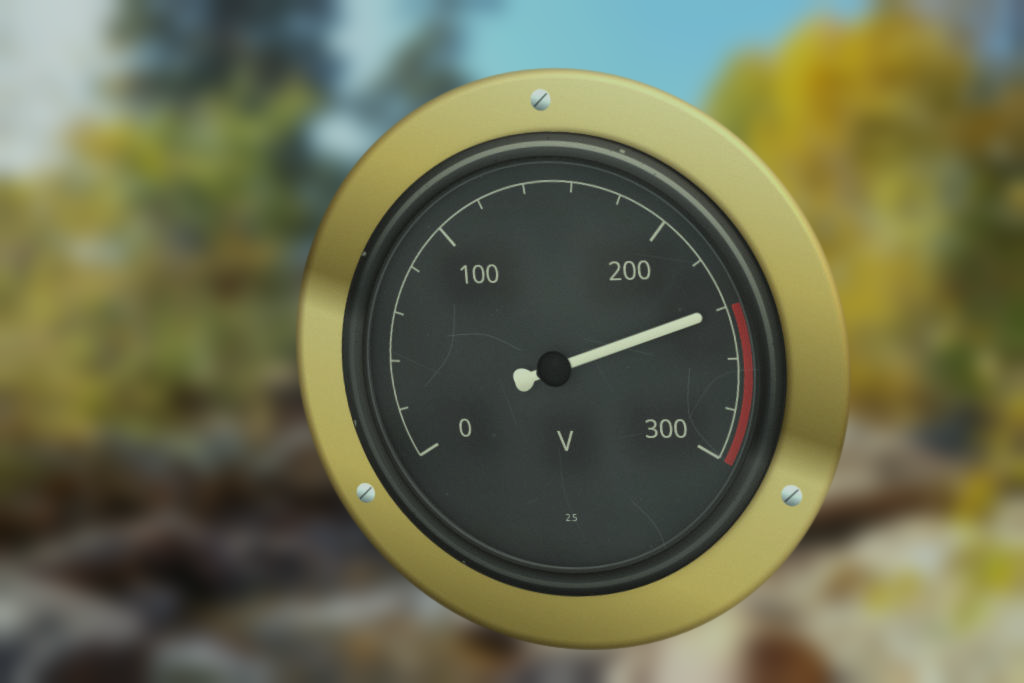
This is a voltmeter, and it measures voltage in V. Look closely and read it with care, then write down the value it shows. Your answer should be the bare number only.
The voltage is 240
